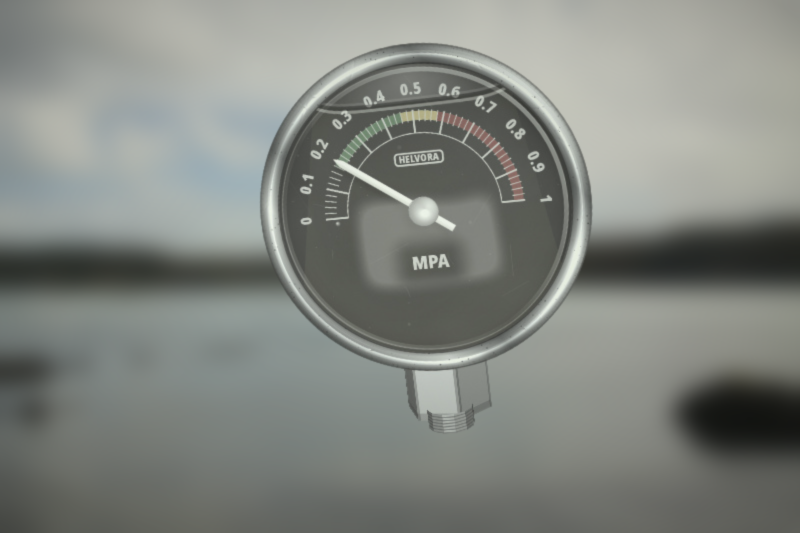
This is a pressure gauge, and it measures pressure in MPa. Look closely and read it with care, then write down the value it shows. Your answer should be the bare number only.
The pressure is 0.2
